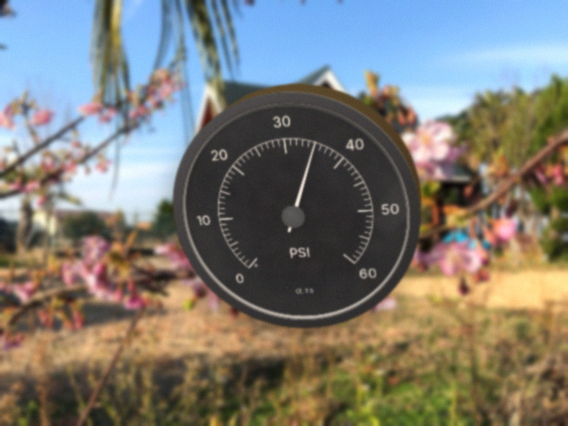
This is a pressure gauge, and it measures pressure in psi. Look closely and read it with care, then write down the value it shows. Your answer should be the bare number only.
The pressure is 35
